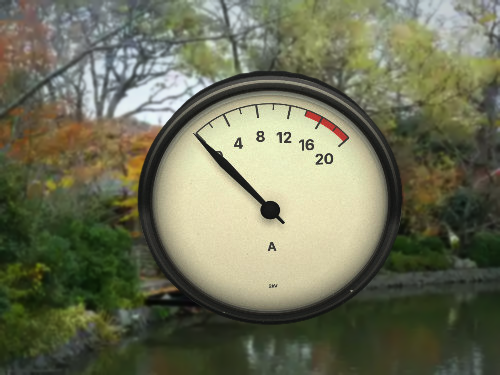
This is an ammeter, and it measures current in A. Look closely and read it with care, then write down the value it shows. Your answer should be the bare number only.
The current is 0
